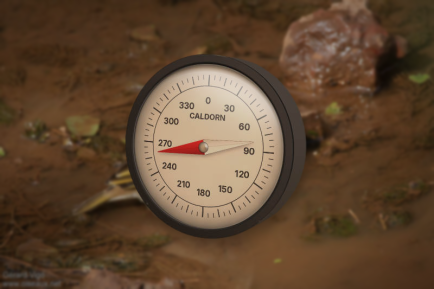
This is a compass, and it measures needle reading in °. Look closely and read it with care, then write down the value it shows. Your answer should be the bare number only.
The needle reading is 260
